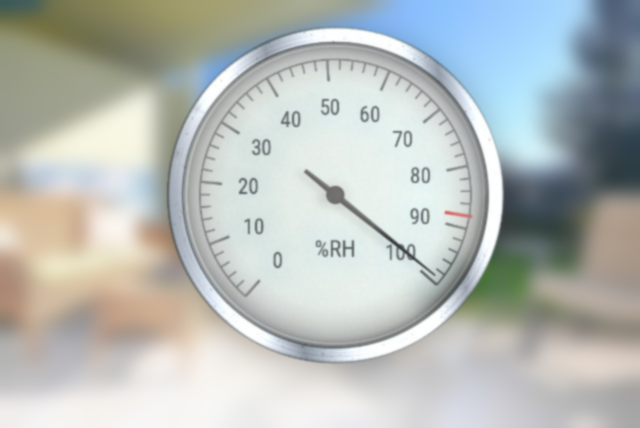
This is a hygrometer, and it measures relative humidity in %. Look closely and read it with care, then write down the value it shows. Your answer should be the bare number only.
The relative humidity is 99
